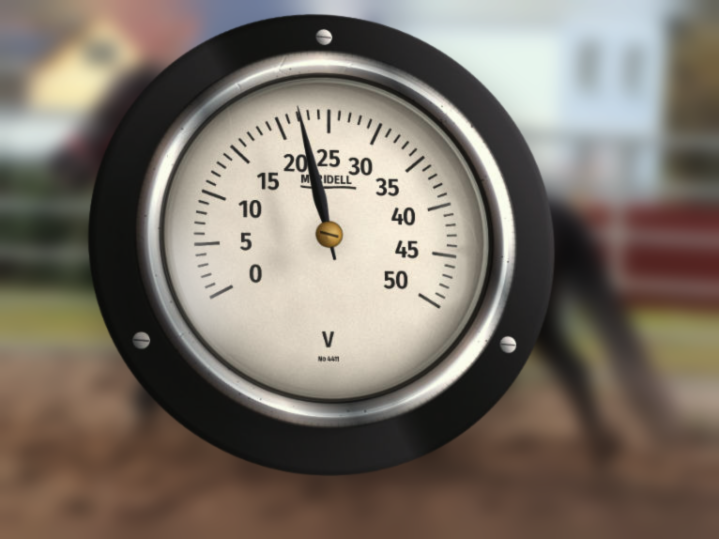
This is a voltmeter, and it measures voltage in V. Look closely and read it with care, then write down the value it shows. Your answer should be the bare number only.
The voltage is 22
